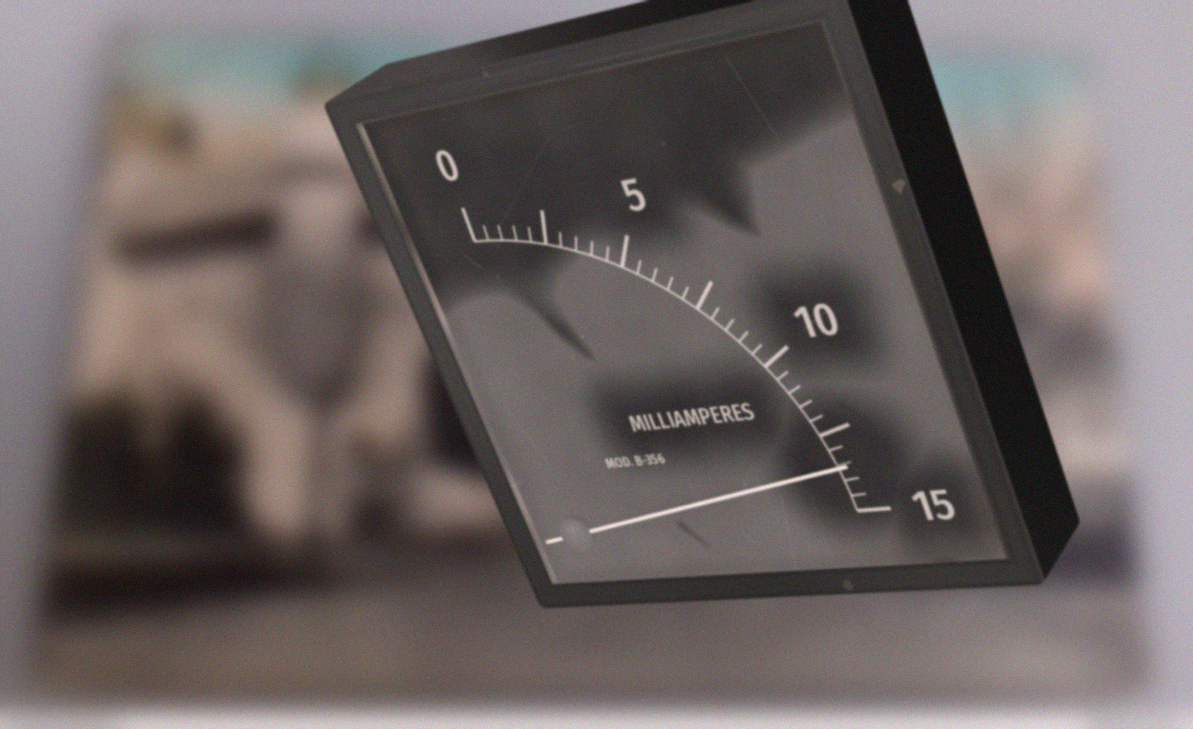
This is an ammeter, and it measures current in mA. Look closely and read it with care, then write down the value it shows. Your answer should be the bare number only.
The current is 13.5
